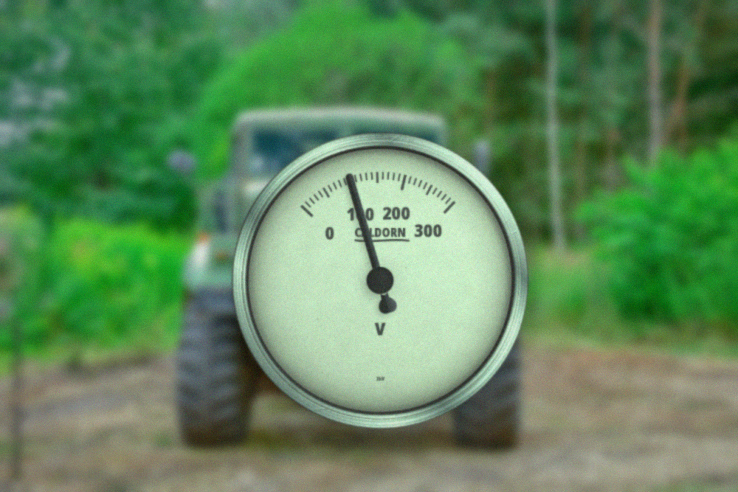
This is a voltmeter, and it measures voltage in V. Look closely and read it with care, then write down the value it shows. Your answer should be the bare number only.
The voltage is 100
